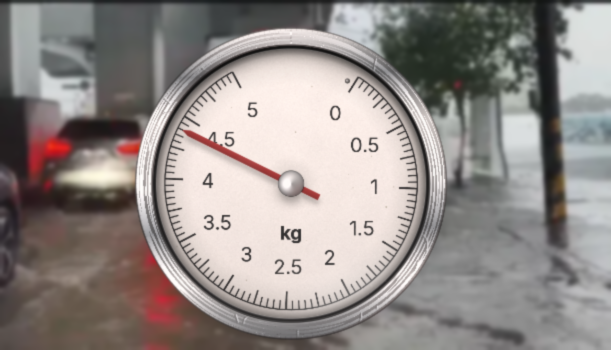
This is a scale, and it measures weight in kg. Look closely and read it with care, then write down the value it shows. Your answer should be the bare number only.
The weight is 4.4
